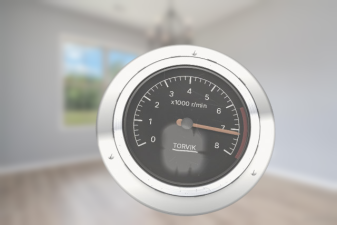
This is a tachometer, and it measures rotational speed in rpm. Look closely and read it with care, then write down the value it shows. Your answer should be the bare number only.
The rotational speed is 7200
